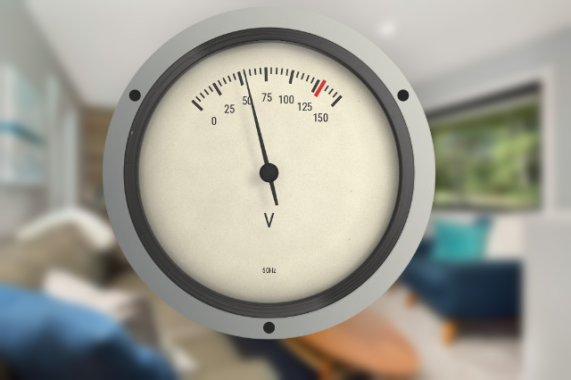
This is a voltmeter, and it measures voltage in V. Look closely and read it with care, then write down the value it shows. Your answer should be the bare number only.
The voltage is 55
